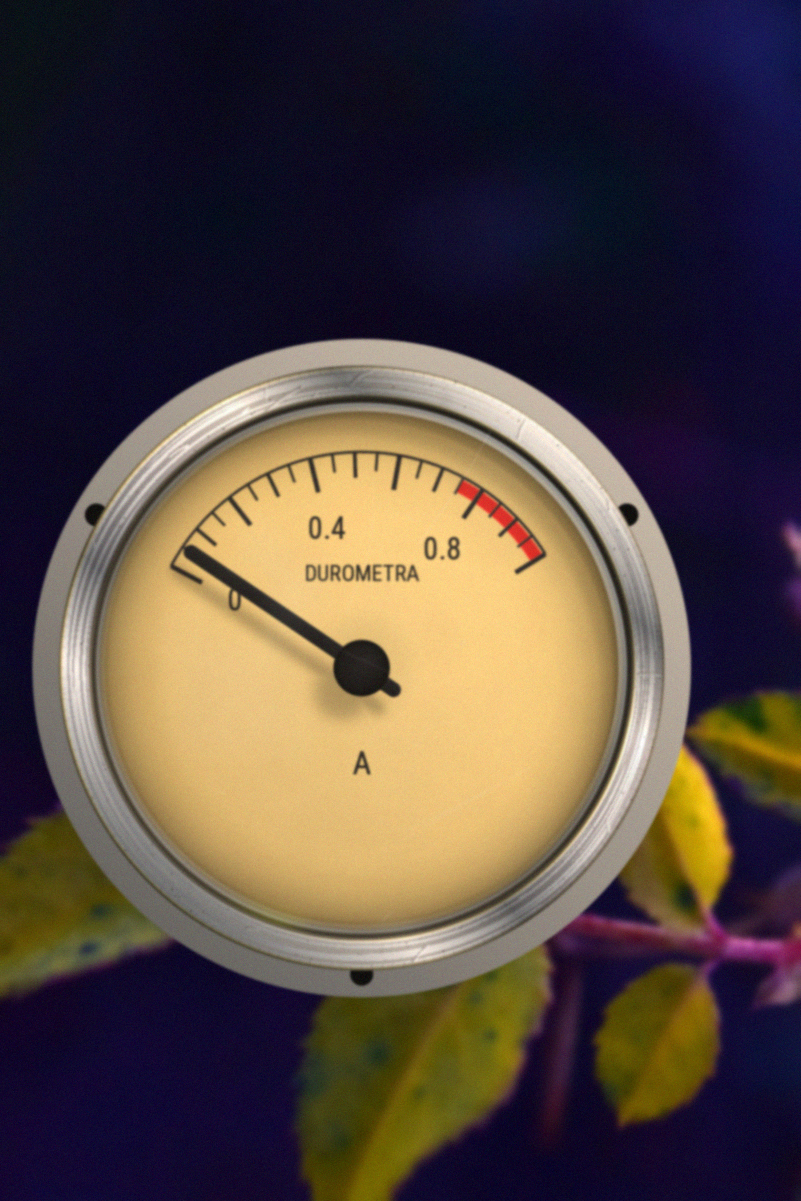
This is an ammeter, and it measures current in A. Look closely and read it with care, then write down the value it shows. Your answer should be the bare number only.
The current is 0.05
